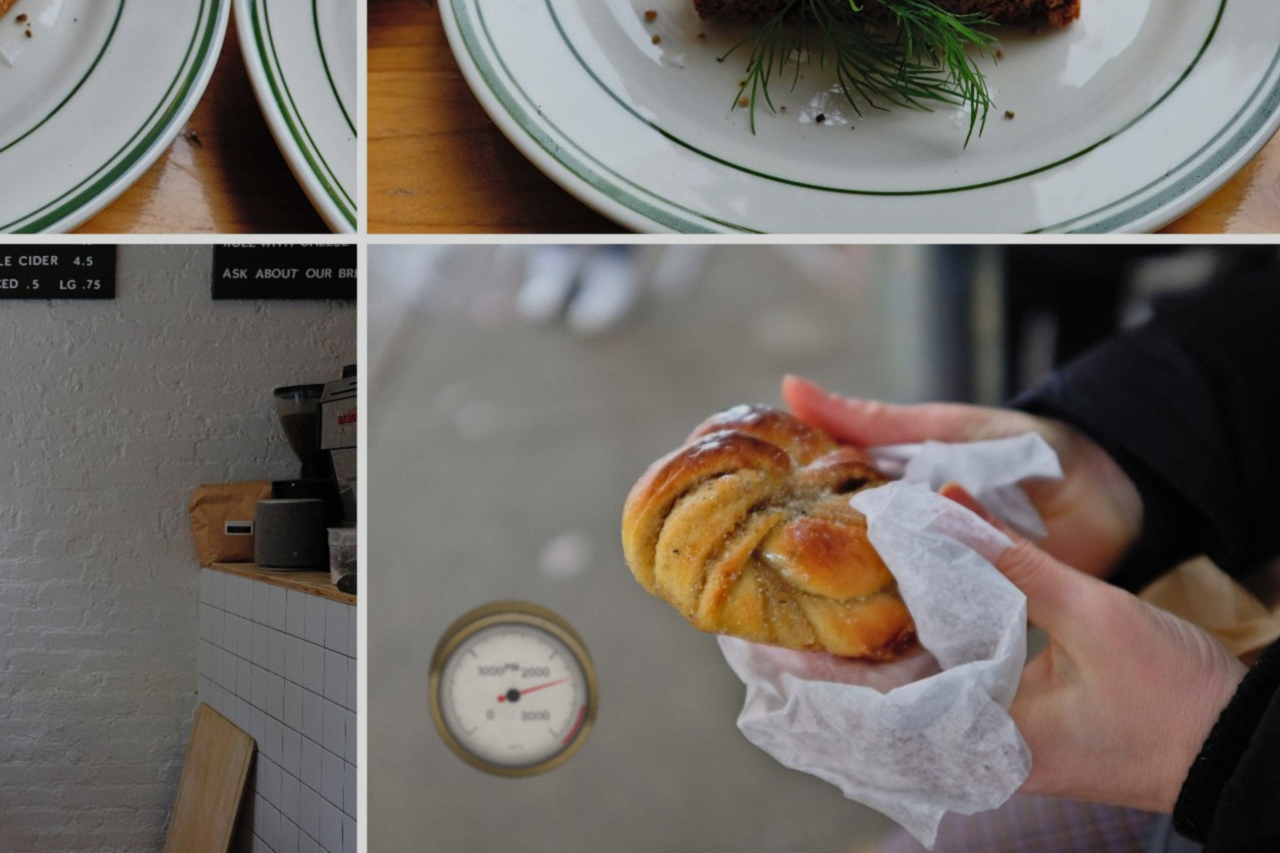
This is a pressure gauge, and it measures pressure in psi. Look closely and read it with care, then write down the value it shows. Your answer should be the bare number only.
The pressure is 2300
